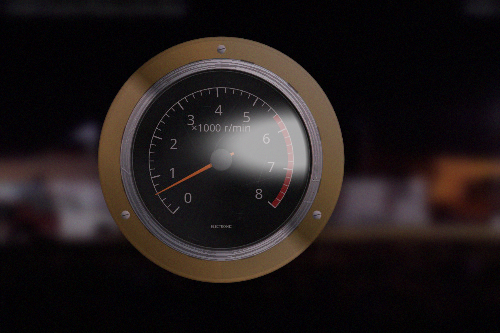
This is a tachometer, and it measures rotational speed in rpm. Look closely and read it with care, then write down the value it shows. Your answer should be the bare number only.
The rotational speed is 600
